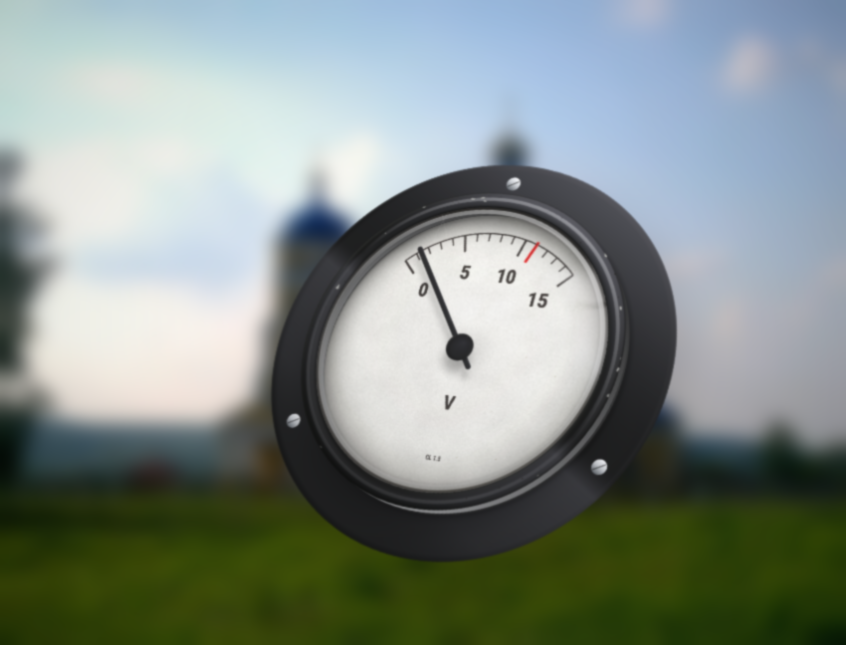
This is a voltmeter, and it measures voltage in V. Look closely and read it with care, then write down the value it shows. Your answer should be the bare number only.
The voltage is 1.5
